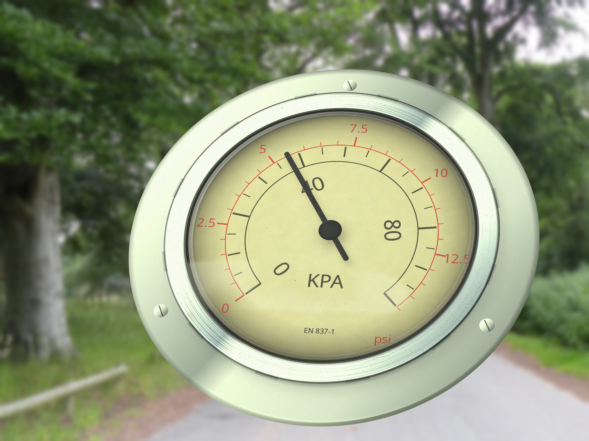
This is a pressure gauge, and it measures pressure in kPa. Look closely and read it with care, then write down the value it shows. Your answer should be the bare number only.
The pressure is 37.5
